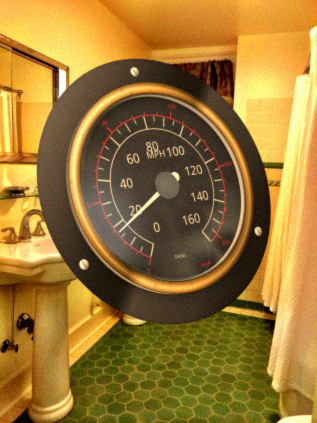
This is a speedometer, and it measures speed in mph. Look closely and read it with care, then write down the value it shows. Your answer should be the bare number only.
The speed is 17.5
